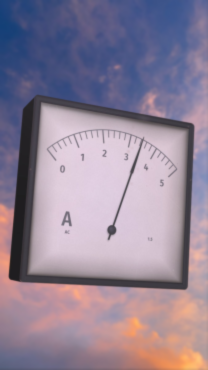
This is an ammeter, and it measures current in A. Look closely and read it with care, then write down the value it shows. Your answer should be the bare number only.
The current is 3.4
